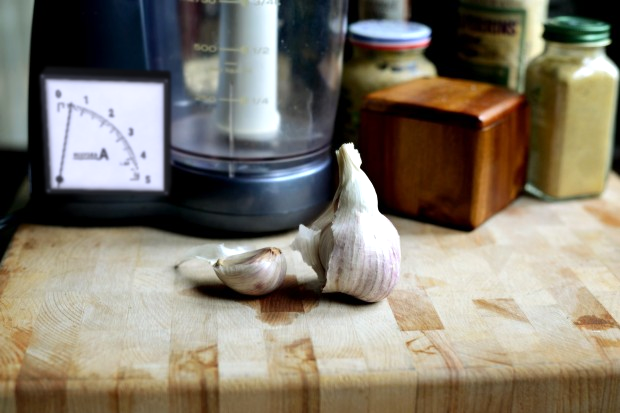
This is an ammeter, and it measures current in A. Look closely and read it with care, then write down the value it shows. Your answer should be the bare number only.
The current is 0.5
